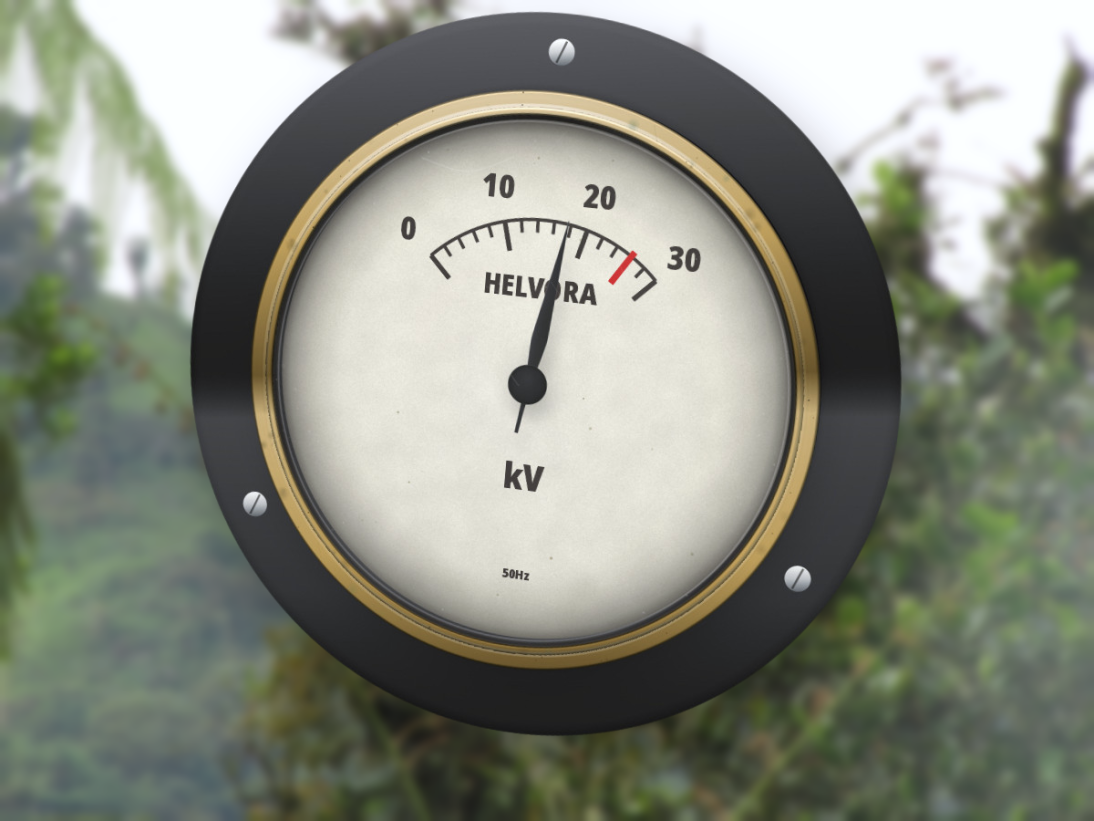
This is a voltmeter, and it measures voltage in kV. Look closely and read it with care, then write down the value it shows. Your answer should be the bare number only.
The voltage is 18
